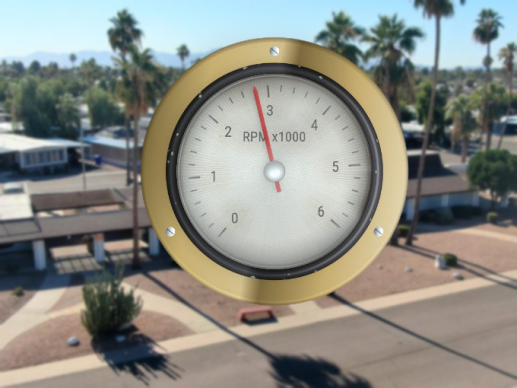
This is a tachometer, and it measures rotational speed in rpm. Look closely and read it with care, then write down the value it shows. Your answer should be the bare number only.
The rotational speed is 2800
